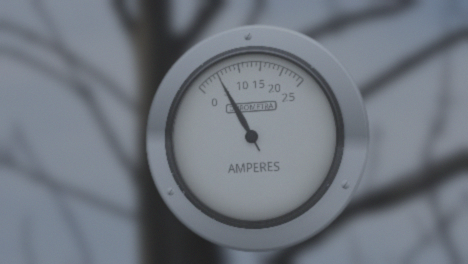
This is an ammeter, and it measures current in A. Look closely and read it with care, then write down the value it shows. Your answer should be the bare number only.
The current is 5
